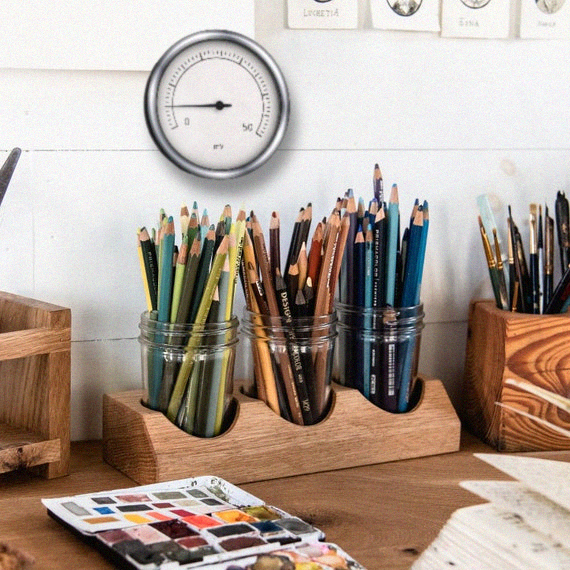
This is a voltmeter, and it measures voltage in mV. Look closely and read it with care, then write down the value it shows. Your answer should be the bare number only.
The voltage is 5
